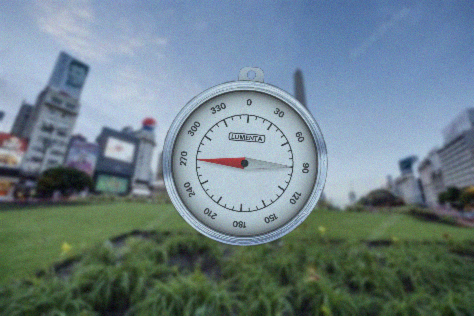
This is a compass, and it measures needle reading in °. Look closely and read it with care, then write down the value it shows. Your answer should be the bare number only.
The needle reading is 270
